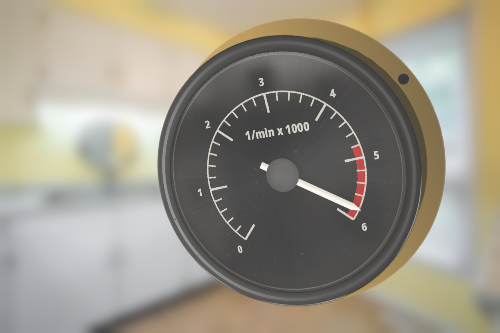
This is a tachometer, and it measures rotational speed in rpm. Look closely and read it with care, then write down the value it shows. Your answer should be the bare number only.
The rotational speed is 5800
